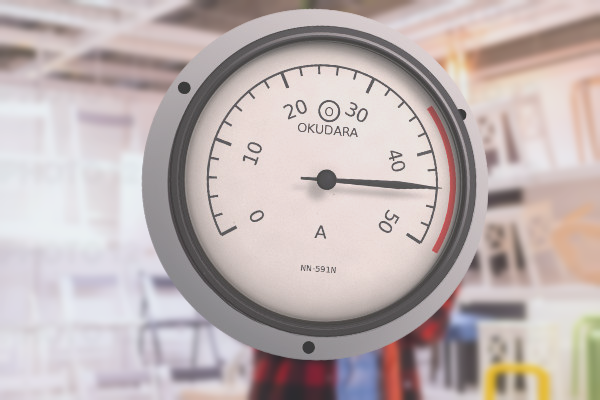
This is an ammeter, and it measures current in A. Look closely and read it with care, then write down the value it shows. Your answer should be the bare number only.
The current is 44
